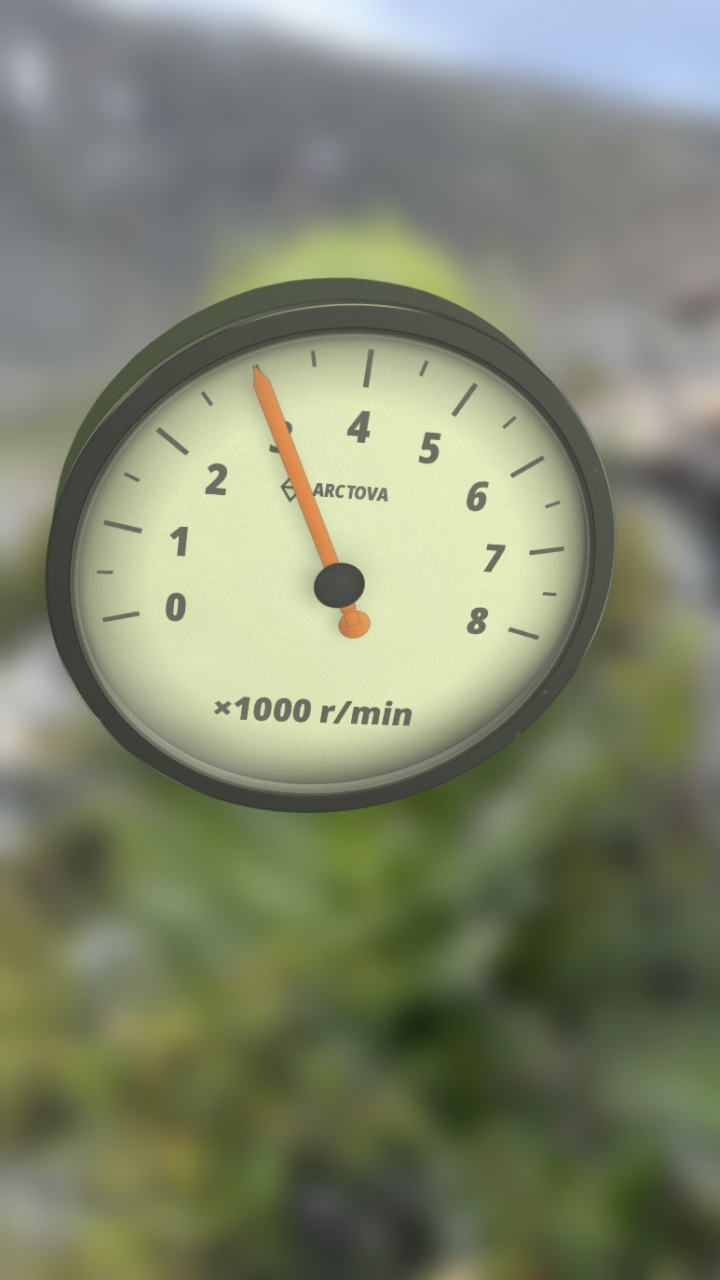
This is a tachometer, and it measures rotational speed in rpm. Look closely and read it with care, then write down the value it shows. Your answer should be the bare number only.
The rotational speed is 3000
